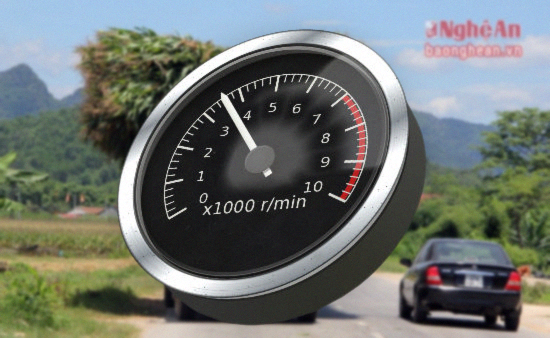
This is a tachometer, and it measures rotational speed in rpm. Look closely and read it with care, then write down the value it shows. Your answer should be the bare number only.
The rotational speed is 3600
